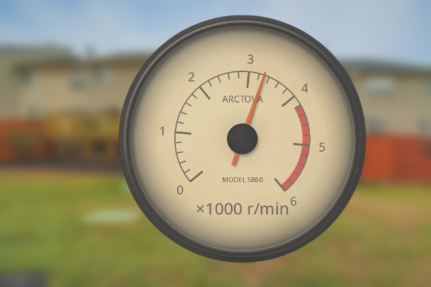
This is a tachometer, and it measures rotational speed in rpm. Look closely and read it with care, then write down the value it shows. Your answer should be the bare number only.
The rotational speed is 3300
